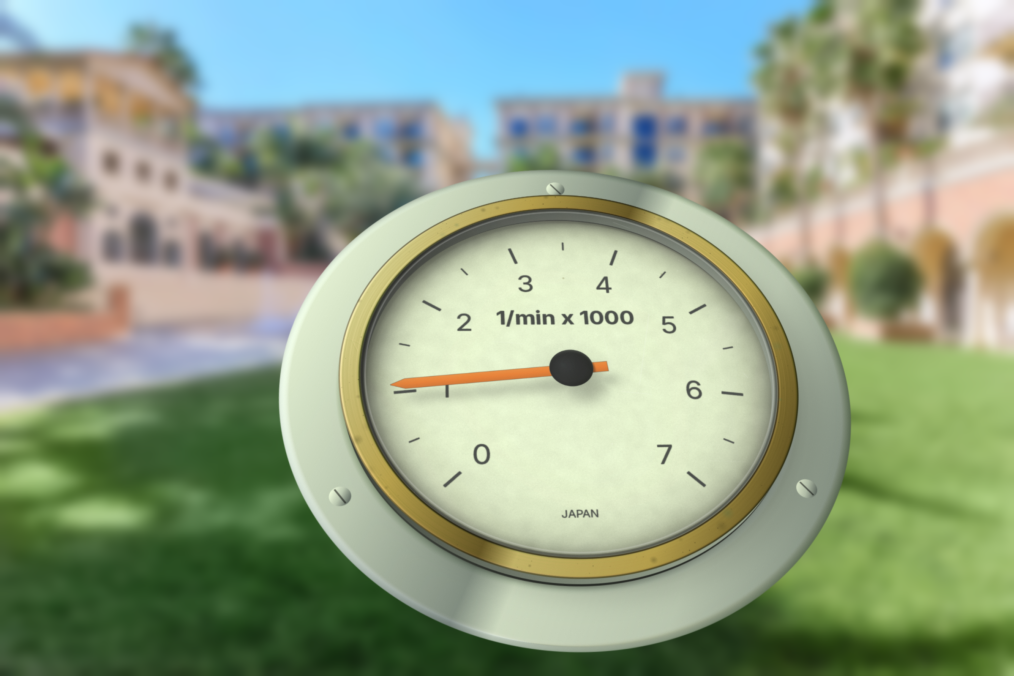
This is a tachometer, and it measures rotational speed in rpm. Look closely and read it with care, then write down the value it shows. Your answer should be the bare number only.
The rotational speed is 1000
